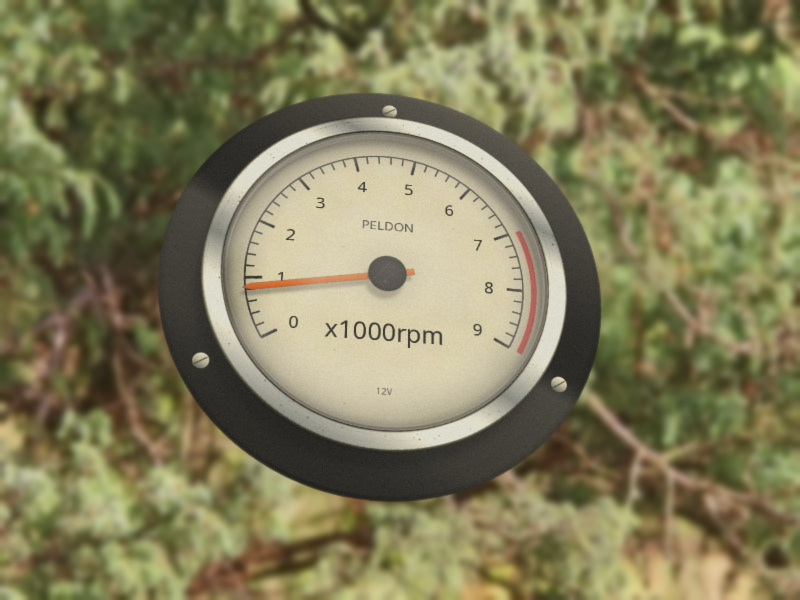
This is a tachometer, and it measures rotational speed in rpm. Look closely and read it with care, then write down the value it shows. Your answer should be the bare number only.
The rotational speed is 800
